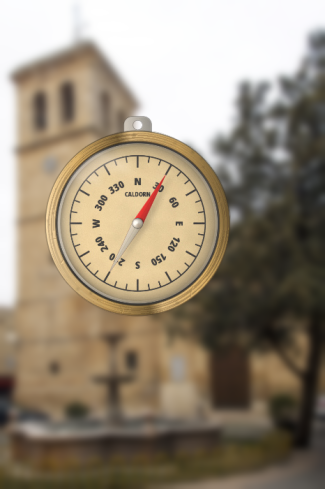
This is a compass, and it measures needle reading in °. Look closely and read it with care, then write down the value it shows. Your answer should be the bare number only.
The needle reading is 30
